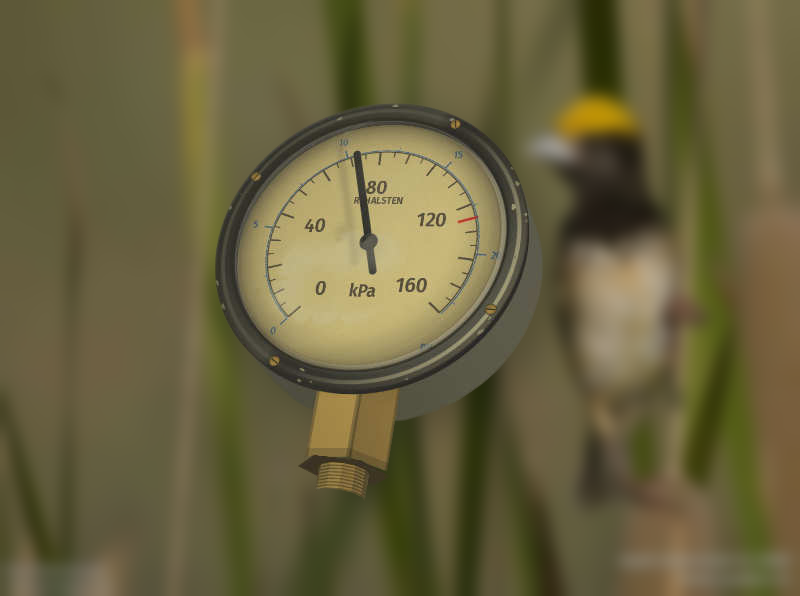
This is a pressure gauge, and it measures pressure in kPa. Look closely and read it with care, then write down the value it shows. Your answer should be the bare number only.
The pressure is 72.5
